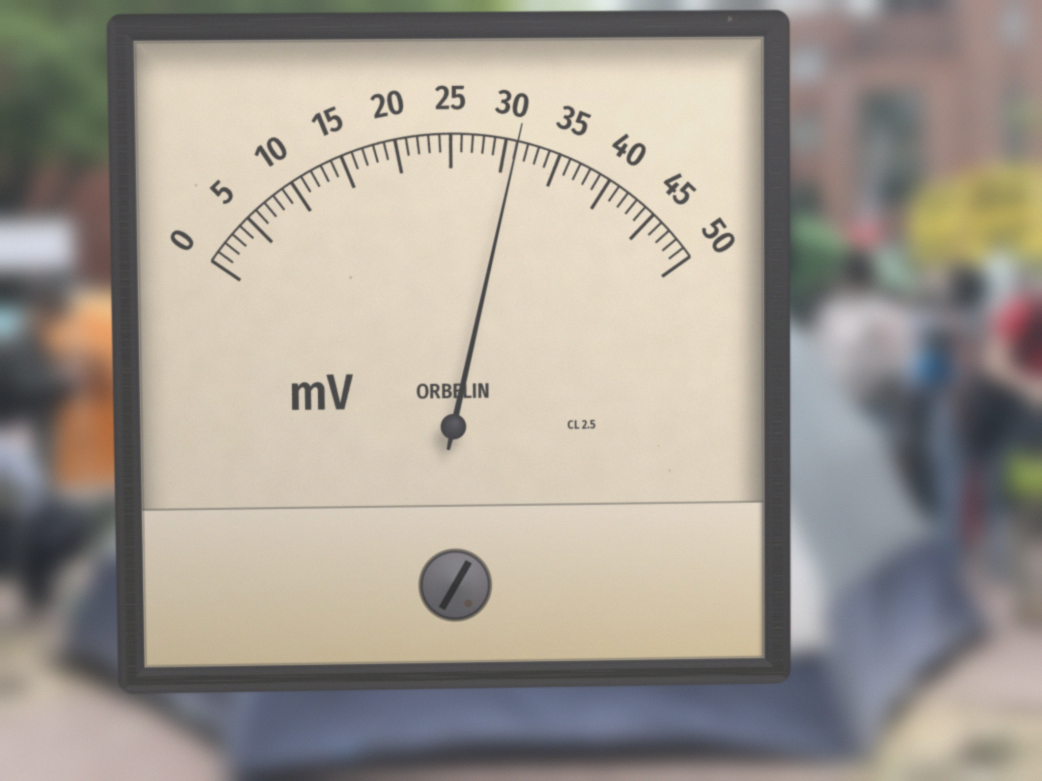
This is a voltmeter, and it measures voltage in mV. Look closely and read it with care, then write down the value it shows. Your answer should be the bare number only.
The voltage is 31
